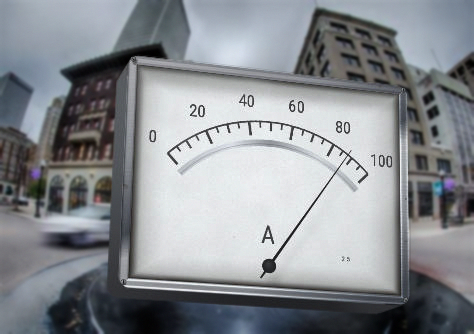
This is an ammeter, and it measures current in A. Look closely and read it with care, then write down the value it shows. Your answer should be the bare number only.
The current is 87.5
